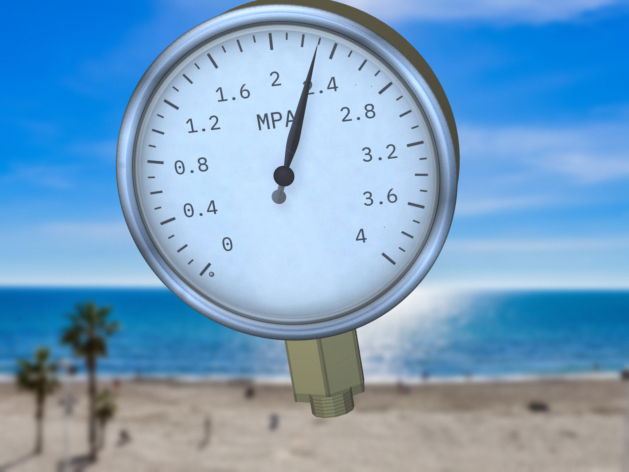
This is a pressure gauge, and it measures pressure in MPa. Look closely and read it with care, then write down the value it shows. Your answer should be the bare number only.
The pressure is 2.3
